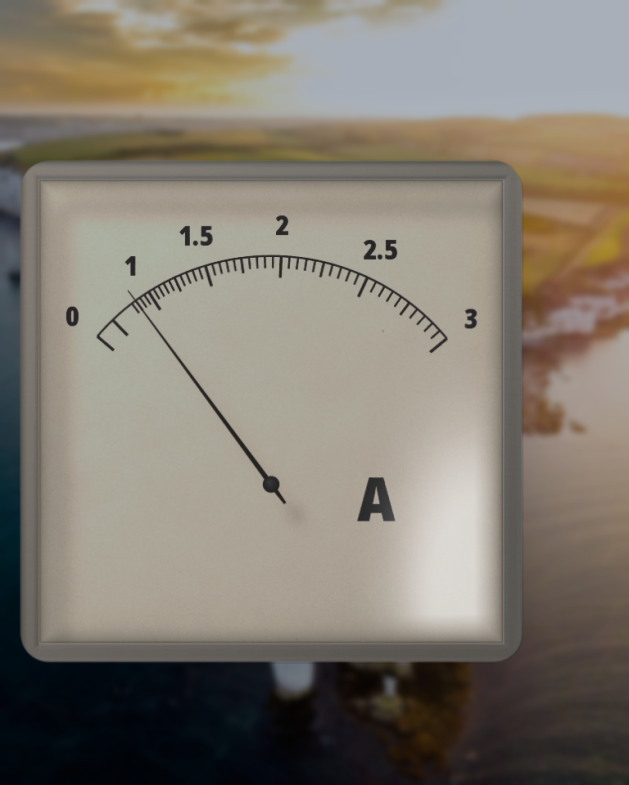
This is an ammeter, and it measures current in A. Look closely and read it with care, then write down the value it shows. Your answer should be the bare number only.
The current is 0.85
